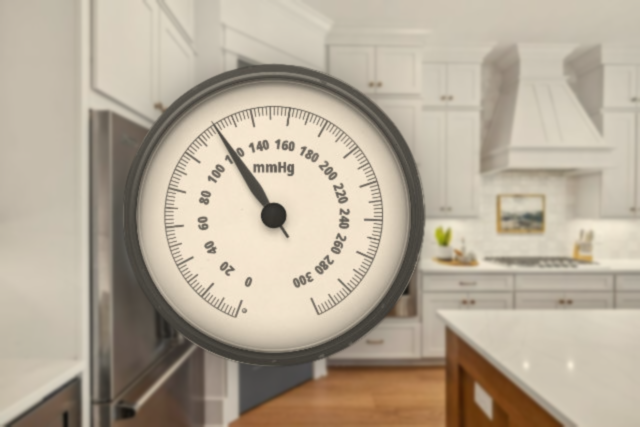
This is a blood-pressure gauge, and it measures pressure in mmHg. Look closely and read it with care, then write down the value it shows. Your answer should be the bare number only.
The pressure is 120
